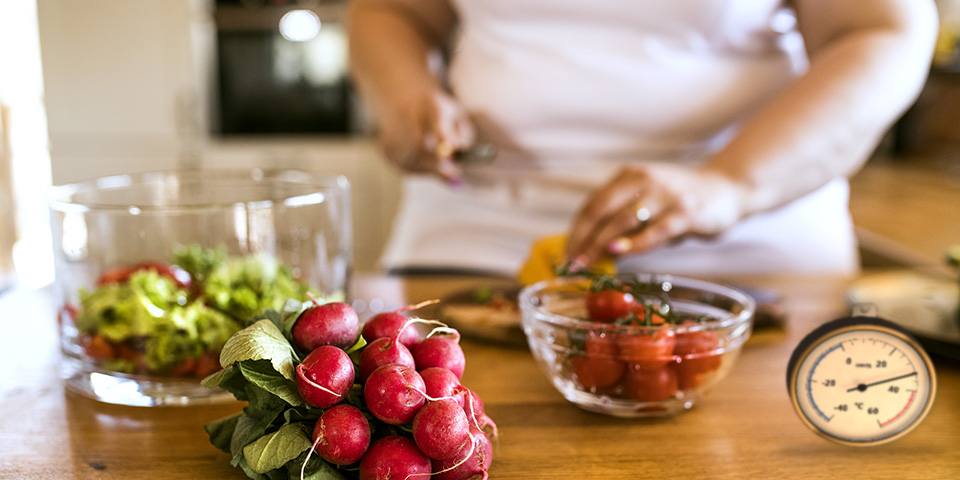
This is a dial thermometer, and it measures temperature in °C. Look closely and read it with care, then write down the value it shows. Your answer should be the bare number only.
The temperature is 32
